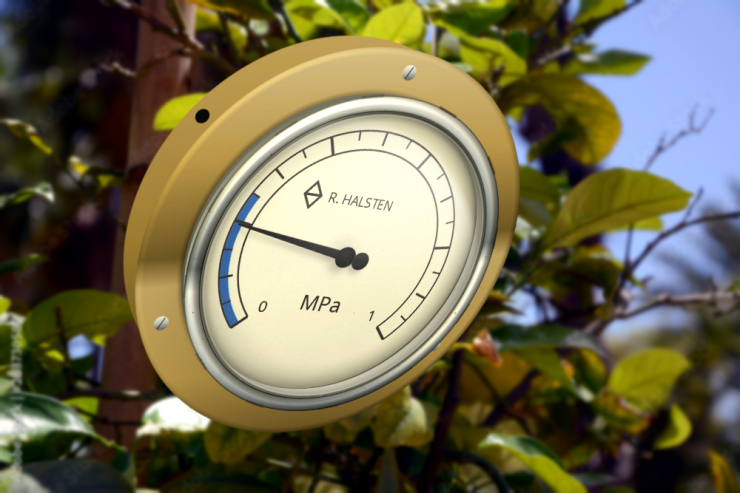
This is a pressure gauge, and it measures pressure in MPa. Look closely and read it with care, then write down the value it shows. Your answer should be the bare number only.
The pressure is 0.2
